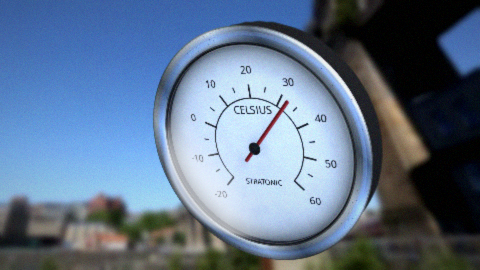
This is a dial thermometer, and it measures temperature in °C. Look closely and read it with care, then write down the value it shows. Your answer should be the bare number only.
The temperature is 32.5
